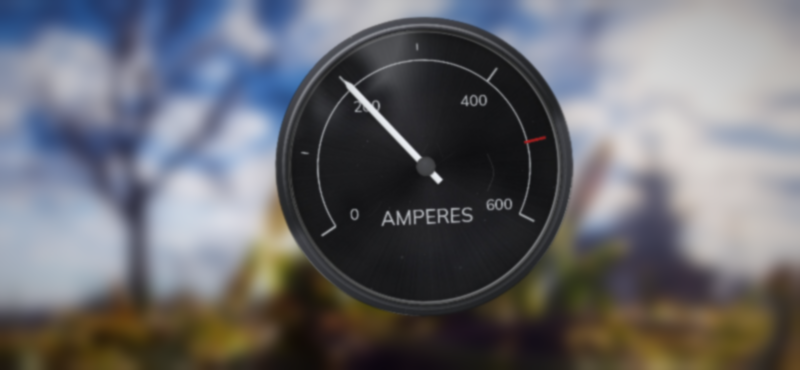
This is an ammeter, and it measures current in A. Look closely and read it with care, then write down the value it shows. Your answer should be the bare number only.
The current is 200
